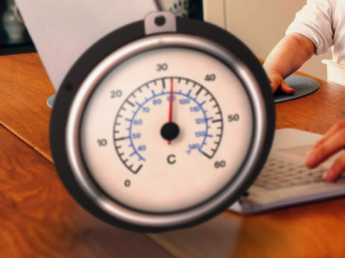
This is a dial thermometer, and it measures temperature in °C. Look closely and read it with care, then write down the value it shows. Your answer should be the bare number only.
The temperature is 32
